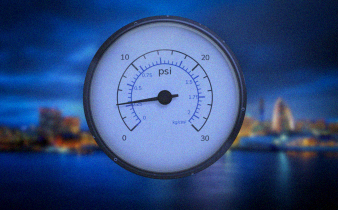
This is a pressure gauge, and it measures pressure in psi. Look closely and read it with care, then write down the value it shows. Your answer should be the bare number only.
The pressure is 4
